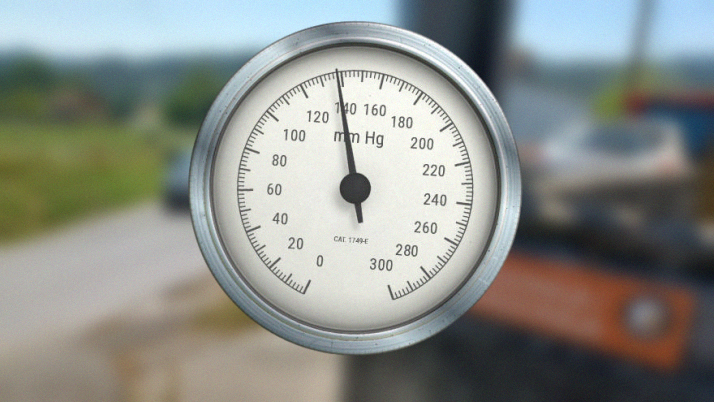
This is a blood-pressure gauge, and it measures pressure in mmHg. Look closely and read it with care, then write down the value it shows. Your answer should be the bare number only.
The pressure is 138
